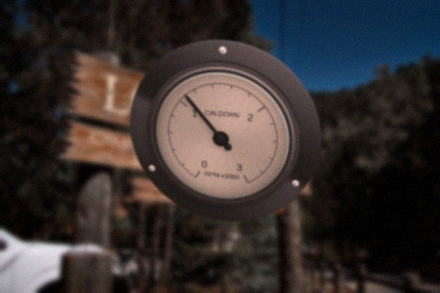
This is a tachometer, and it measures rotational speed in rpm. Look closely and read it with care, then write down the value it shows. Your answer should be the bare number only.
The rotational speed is 1100
